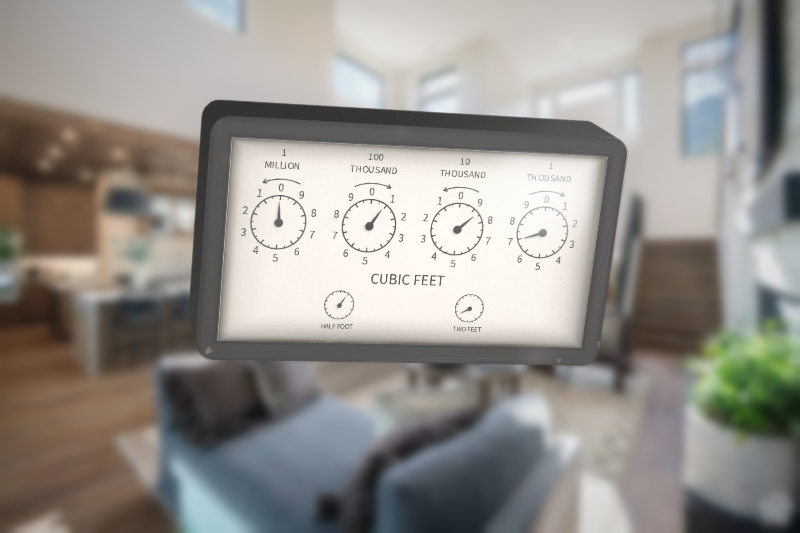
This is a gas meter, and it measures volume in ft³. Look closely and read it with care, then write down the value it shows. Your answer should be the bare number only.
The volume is 8700
